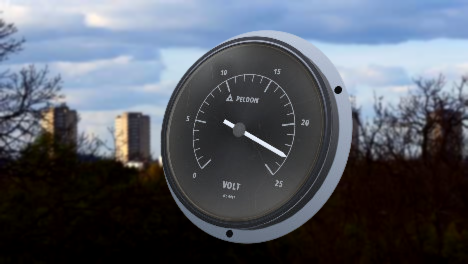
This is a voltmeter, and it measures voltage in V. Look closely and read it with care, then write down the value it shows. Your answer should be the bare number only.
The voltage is 23
